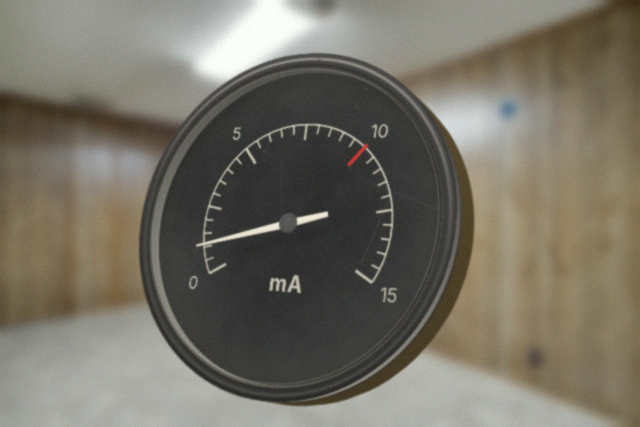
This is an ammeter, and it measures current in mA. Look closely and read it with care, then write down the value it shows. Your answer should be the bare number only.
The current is 1
